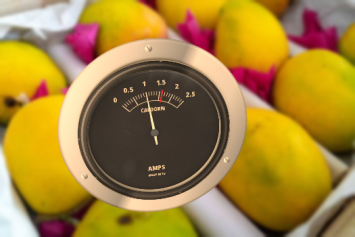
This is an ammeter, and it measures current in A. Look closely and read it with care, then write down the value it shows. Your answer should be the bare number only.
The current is 1
